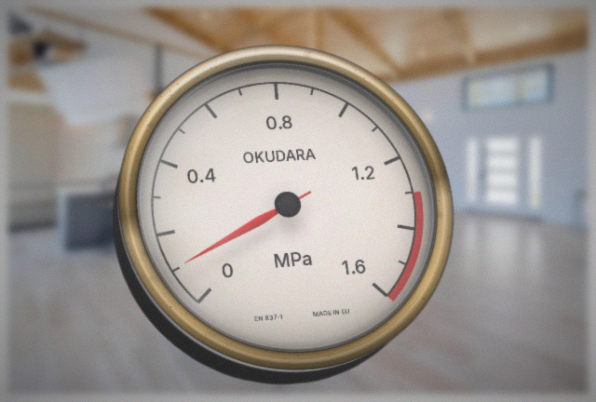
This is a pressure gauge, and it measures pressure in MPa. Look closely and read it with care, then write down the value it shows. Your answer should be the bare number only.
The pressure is 0.1
